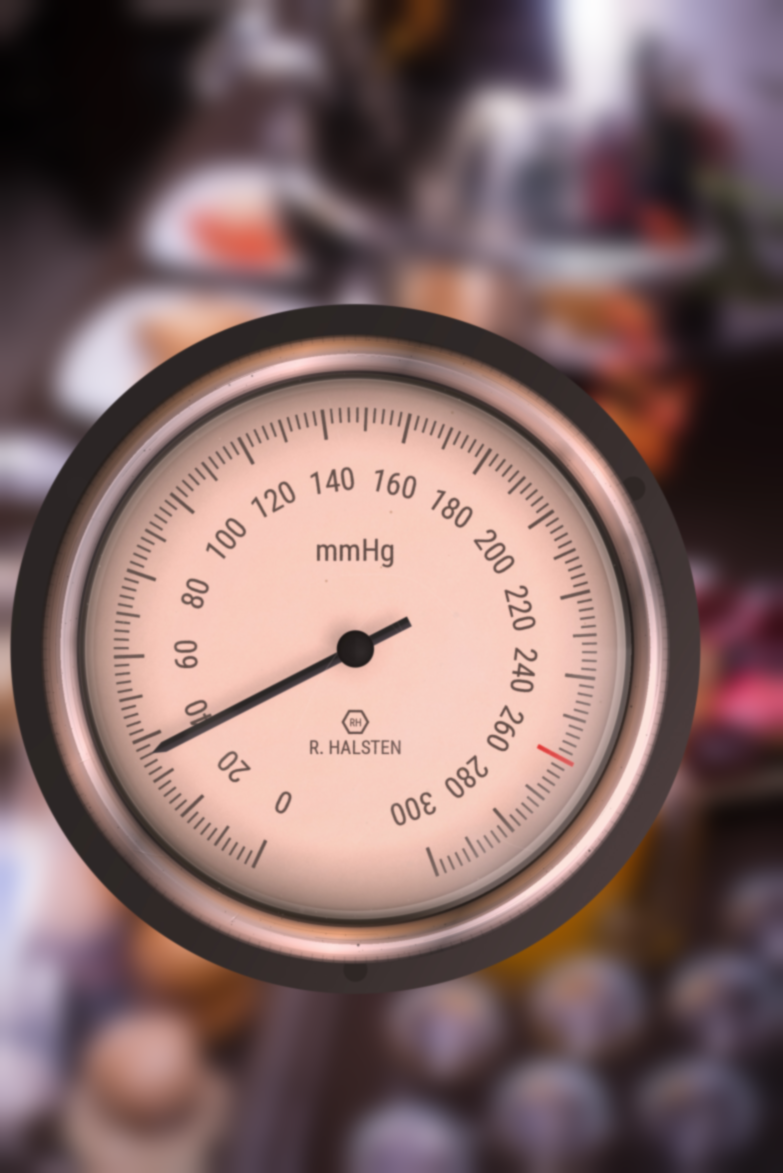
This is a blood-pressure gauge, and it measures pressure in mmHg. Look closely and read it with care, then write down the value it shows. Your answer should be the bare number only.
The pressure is 36
